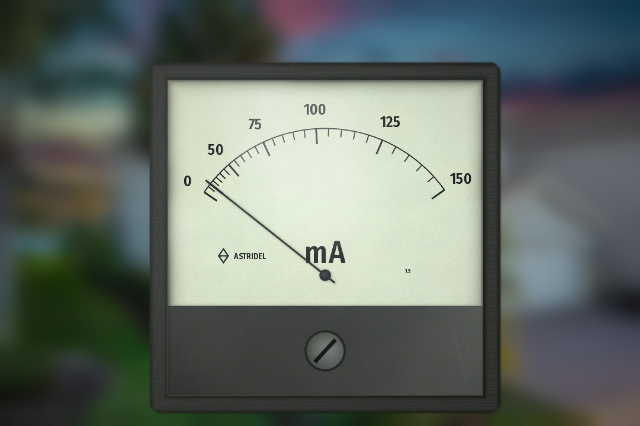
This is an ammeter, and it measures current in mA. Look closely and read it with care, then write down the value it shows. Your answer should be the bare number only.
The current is 25
